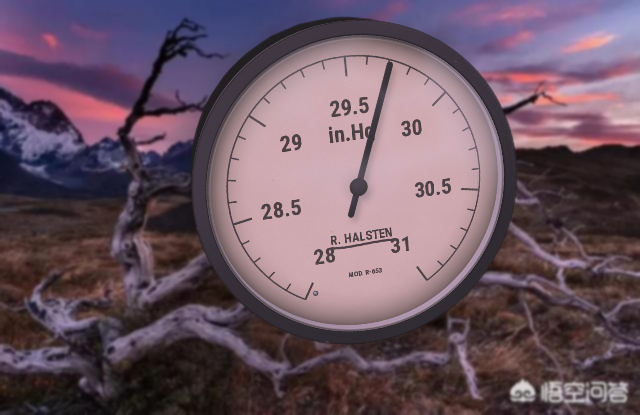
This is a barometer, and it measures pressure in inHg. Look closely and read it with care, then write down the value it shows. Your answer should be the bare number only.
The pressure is 29.7
